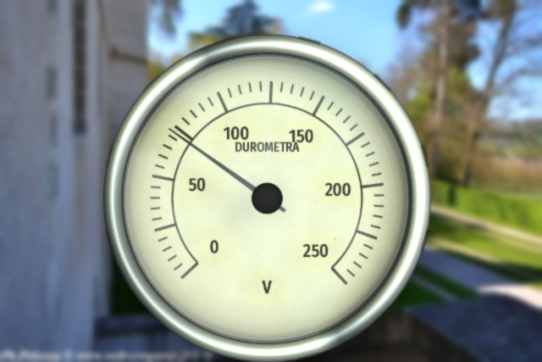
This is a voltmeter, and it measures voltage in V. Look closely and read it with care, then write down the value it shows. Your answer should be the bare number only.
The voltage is 72.5
